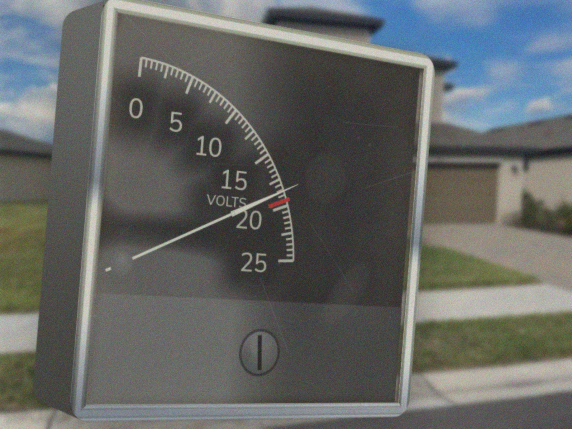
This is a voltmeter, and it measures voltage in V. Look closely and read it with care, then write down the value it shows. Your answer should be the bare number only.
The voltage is 18.5
